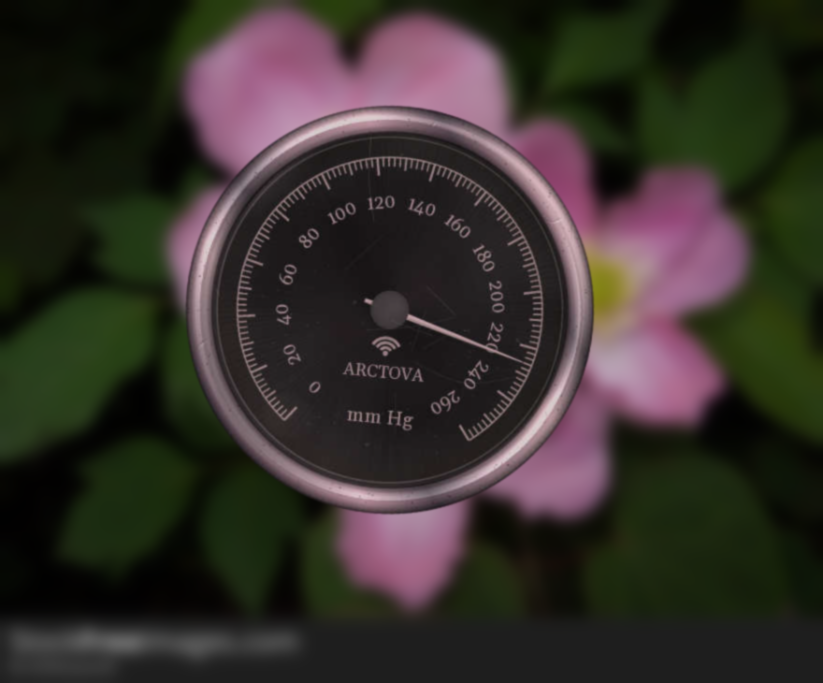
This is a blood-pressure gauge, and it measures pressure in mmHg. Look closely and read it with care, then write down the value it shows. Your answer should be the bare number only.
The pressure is 226
